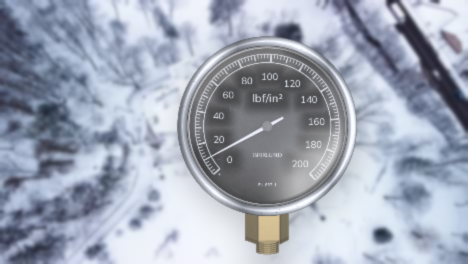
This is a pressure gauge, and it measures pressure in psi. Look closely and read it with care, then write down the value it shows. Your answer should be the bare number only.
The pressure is 10
